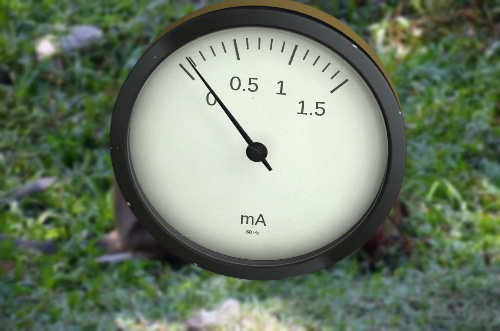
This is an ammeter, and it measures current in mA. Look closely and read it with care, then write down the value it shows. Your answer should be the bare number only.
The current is 0.1
